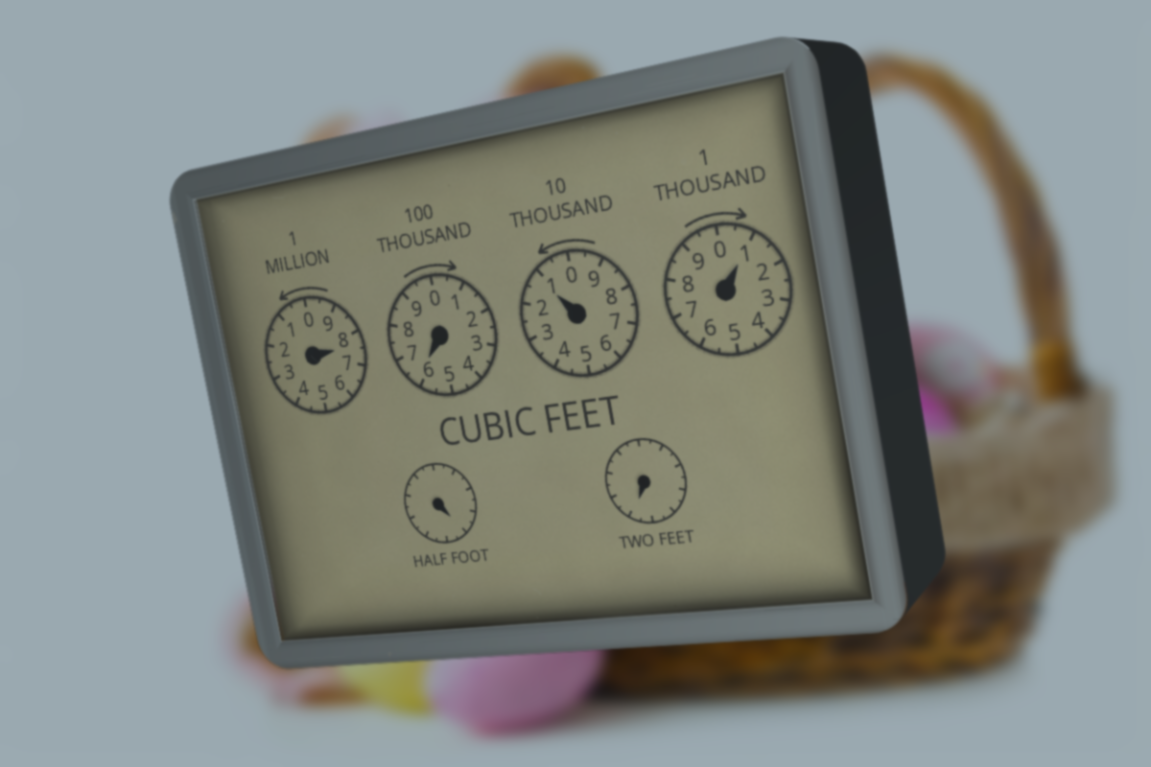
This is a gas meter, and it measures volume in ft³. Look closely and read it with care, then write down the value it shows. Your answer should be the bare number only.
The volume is 761100
